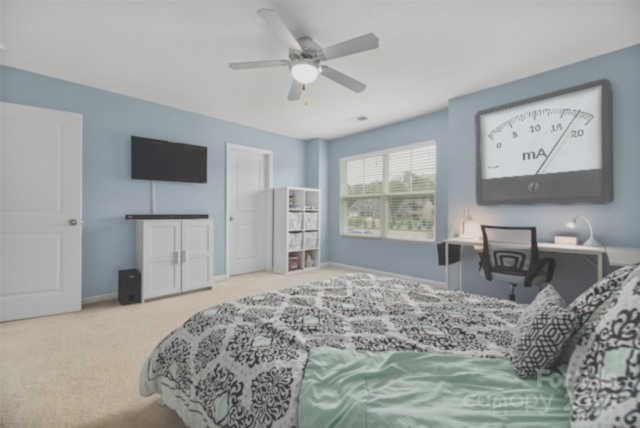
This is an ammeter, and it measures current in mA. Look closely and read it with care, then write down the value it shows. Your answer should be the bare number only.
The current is 17.5
